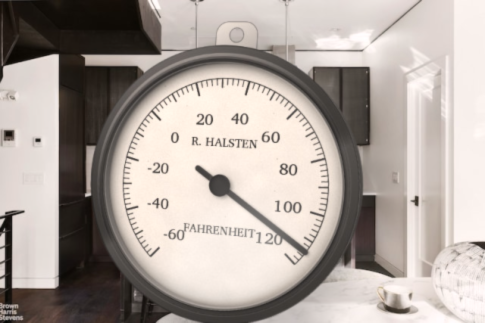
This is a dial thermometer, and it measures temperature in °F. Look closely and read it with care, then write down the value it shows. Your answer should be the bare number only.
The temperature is 114
